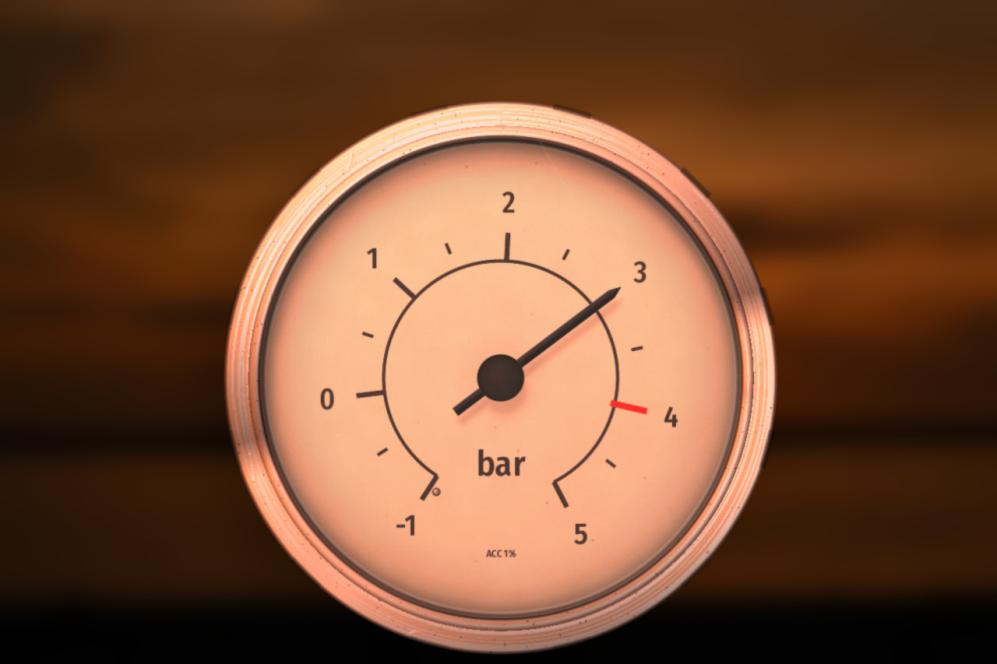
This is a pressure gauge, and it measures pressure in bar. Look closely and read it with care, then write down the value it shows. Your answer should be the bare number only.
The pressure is 3
